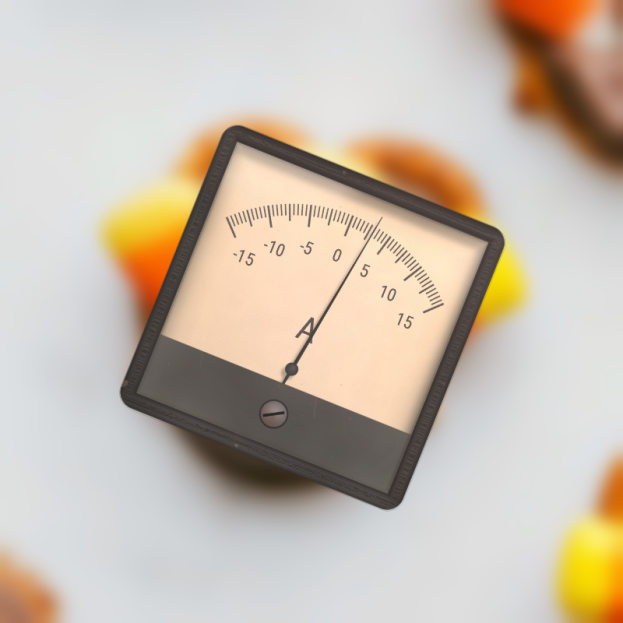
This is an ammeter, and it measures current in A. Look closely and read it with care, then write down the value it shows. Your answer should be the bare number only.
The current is 3
